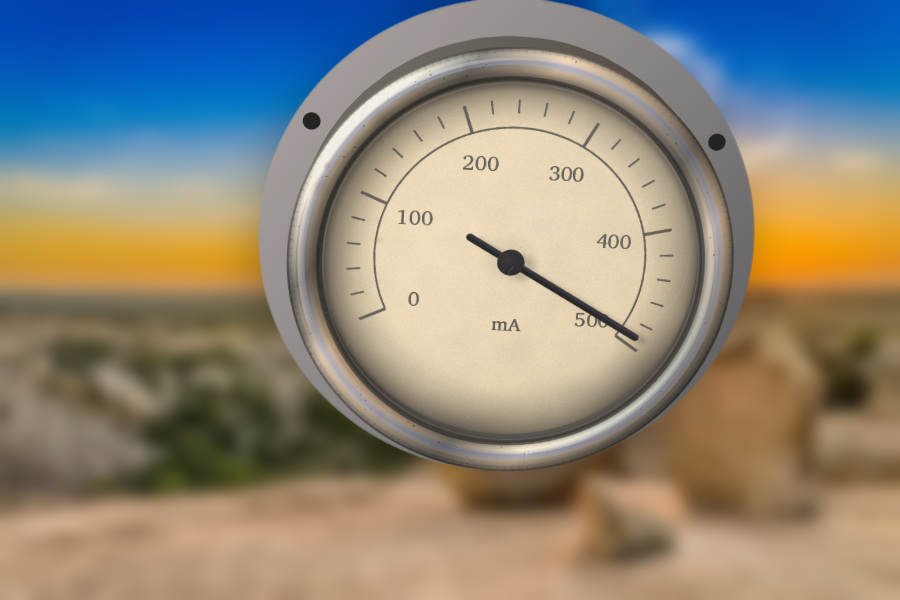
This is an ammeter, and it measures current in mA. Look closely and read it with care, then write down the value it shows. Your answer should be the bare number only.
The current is 490
